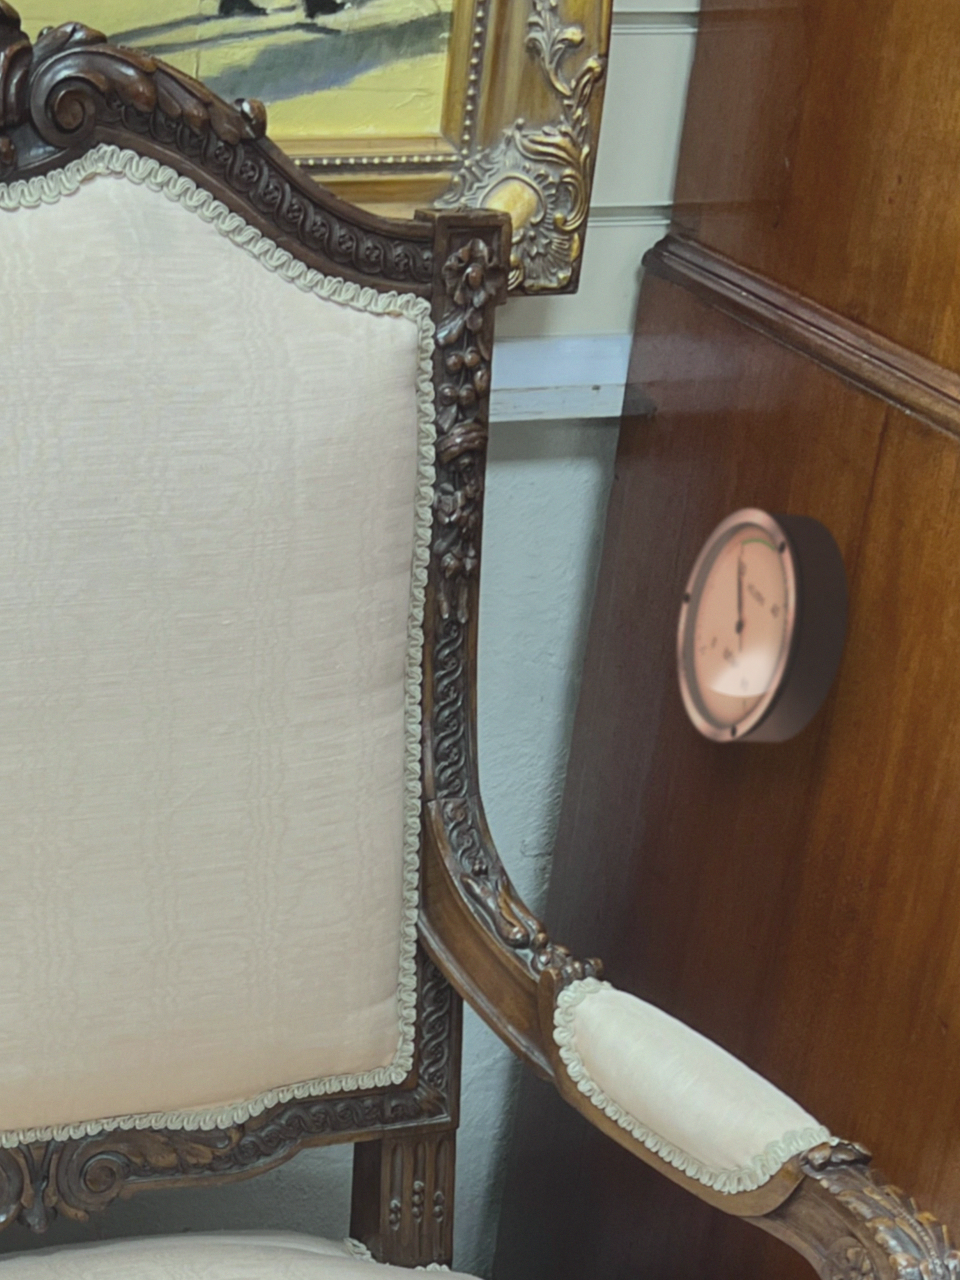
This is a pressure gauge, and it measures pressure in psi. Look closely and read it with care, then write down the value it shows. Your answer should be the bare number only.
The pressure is 20
